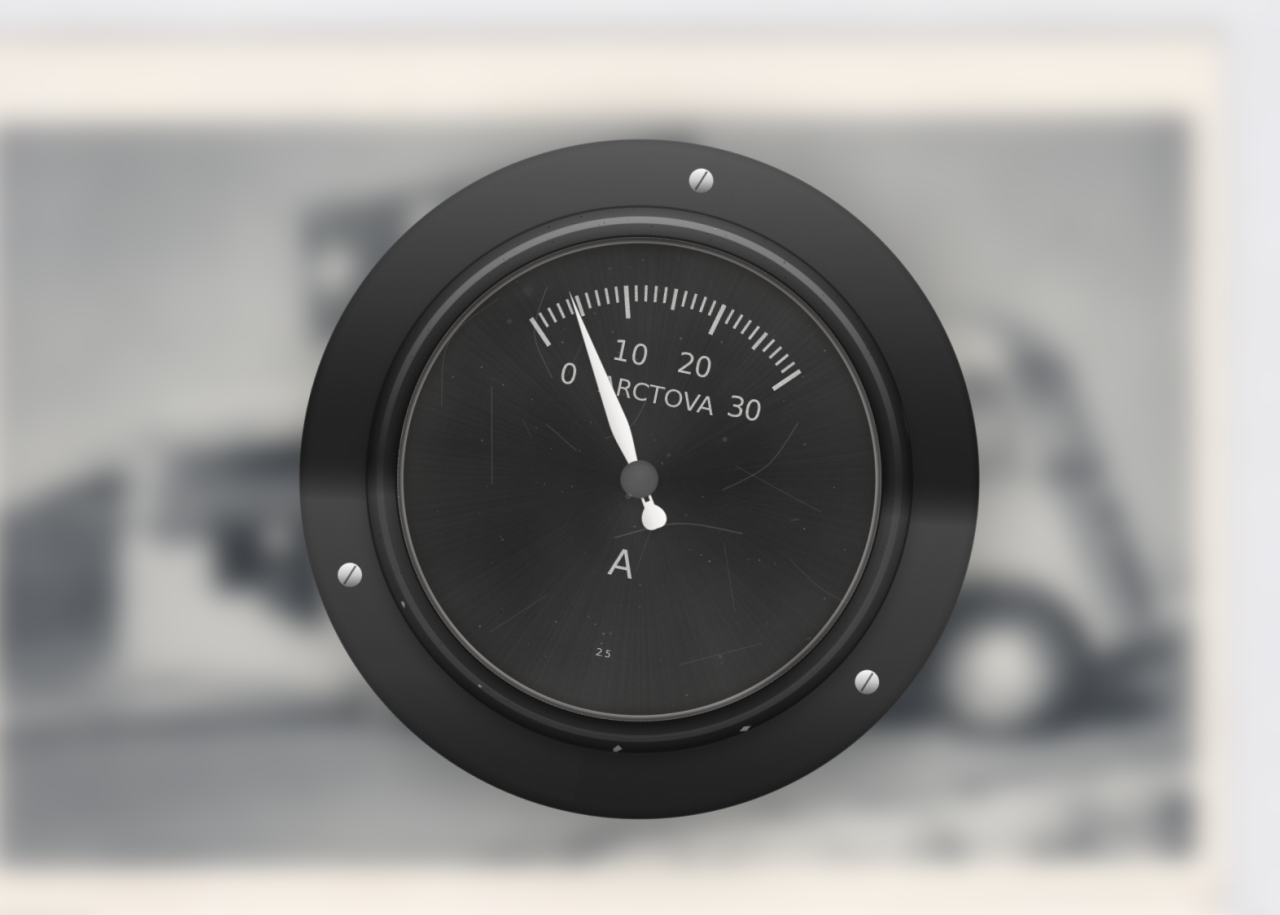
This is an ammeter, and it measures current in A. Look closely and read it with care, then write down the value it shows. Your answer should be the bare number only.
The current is 4.5
